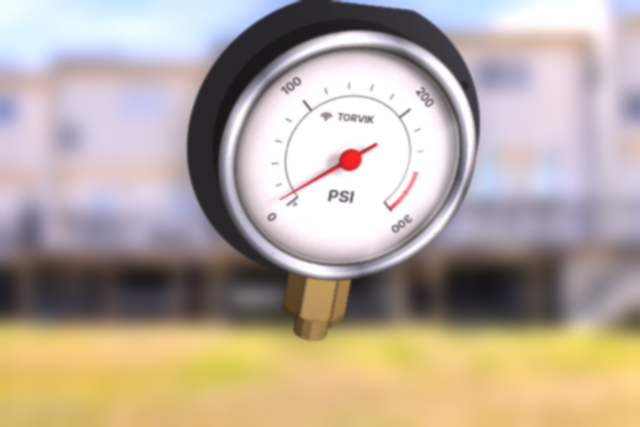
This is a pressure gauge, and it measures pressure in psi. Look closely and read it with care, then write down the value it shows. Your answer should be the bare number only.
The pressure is 10
